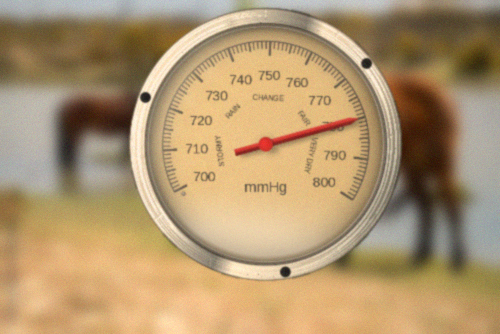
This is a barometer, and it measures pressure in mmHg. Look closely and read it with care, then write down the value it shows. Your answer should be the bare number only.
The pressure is 780
